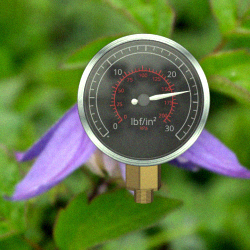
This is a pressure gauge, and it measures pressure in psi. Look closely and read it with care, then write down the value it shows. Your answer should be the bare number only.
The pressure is 23.5
